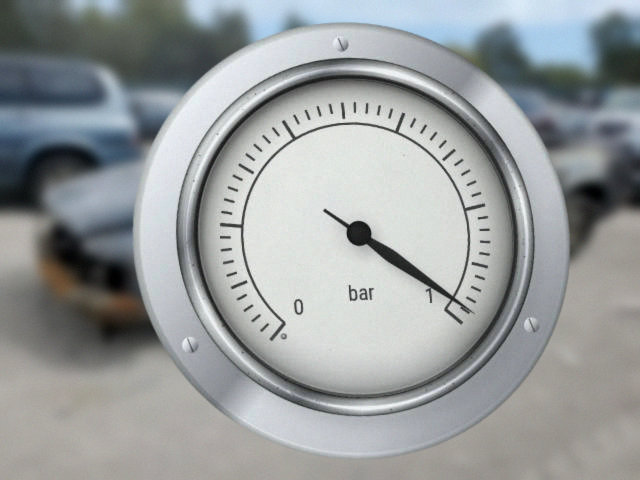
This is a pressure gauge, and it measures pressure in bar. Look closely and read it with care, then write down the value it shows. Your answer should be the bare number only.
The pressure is 0.98
